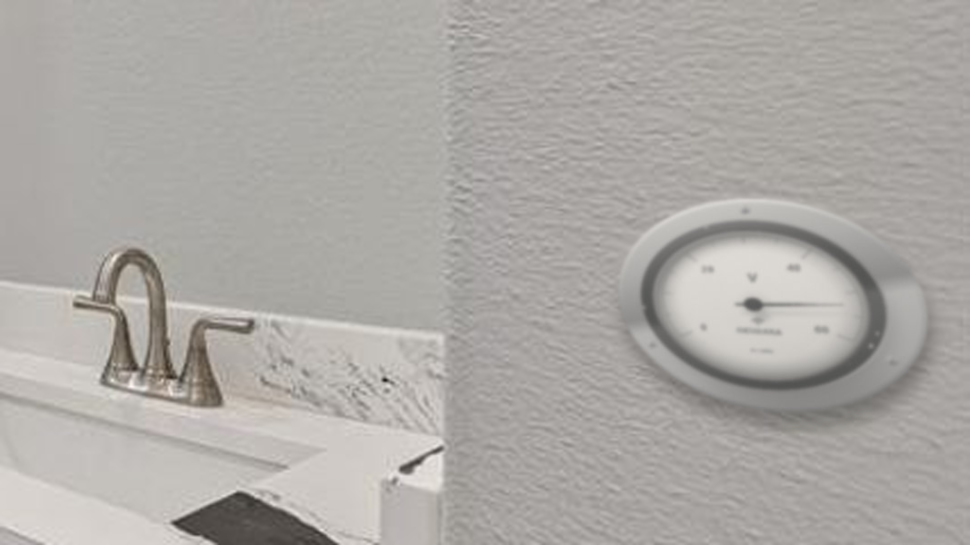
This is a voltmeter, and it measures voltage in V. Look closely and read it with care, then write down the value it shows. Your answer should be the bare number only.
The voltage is 52.5
